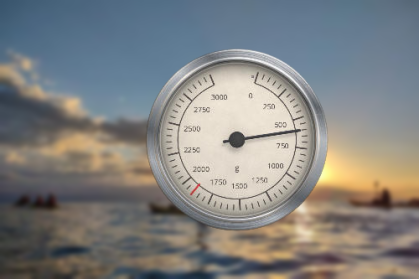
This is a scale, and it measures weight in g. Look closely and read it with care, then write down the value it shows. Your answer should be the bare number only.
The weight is 600
